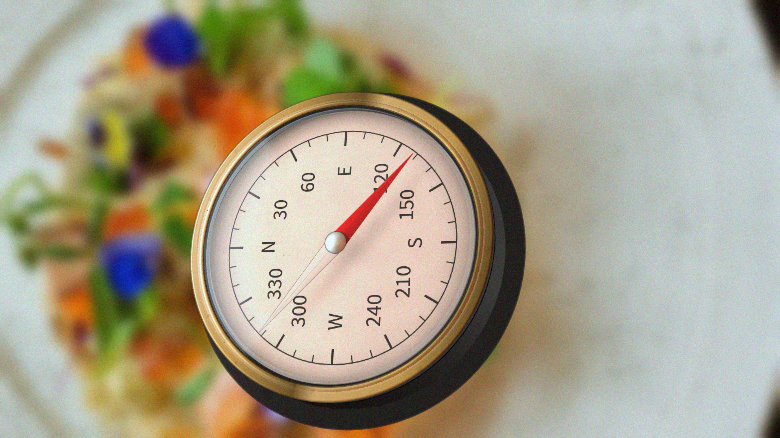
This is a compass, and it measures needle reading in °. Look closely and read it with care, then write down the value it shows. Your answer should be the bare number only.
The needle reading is 130
